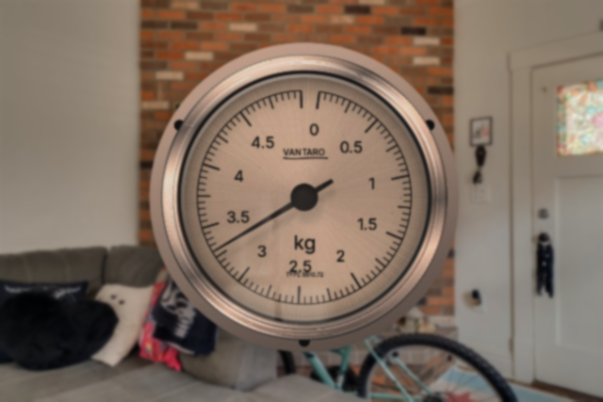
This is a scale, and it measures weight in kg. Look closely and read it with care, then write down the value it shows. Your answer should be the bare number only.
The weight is 3.3
